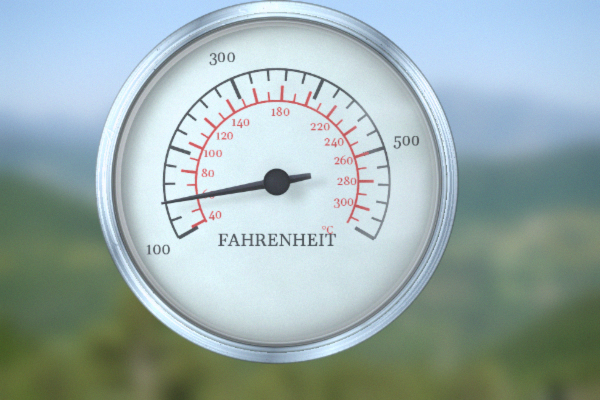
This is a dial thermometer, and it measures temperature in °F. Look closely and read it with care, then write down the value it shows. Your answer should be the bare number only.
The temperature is 140
